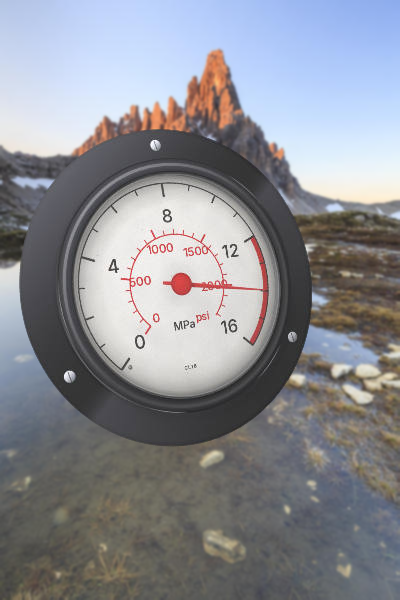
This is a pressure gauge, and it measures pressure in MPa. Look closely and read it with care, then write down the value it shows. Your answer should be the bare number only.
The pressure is 14
